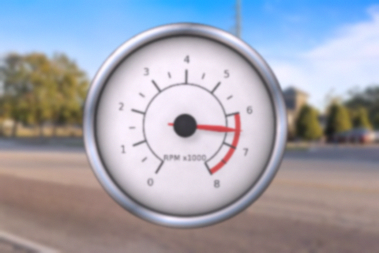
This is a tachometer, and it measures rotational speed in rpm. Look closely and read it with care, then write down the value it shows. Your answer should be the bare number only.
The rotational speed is 6500
